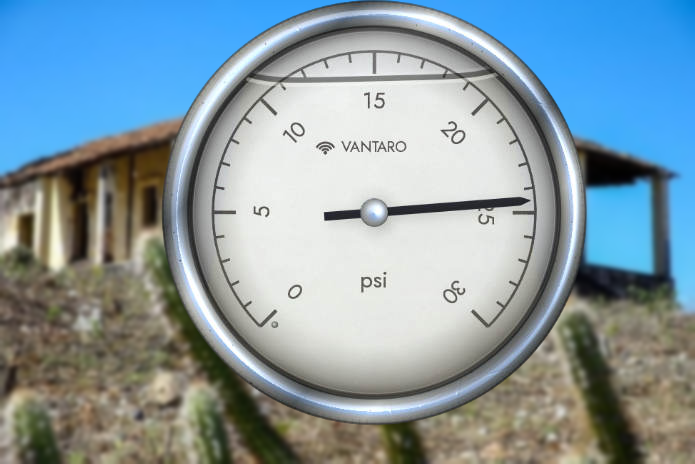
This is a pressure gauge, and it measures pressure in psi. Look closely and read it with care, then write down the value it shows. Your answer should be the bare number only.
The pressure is 24.5
